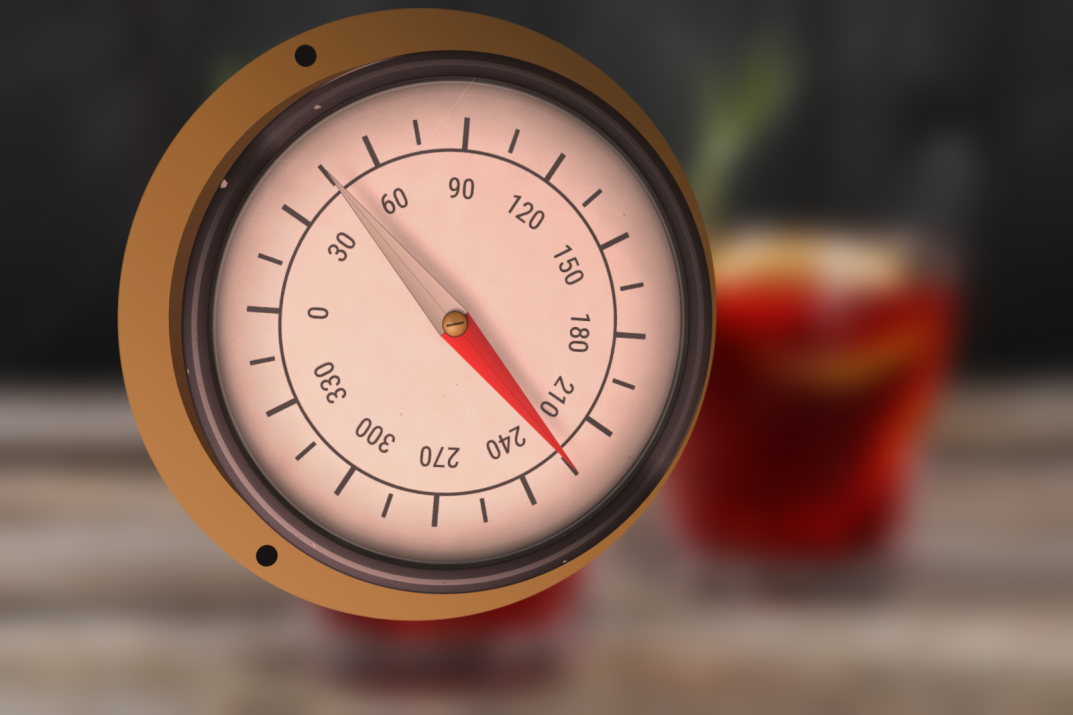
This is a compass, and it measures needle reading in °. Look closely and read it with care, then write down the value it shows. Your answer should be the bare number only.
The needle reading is 225
